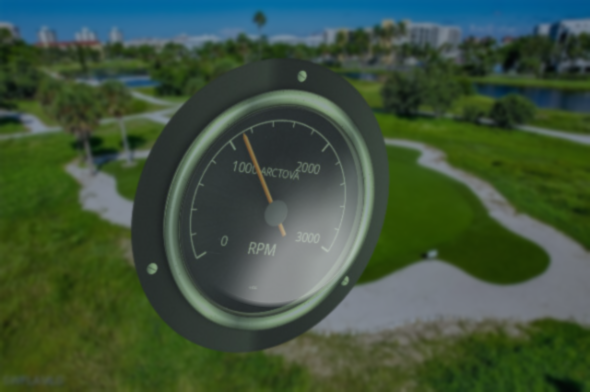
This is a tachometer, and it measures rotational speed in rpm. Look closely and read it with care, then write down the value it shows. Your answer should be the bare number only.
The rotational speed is 1100
